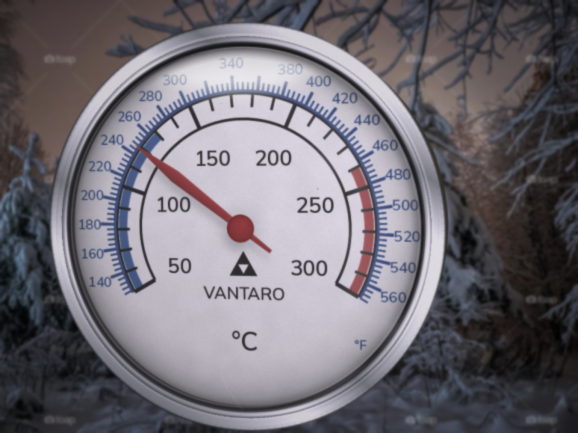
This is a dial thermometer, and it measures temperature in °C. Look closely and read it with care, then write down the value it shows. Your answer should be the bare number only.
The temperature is 120
